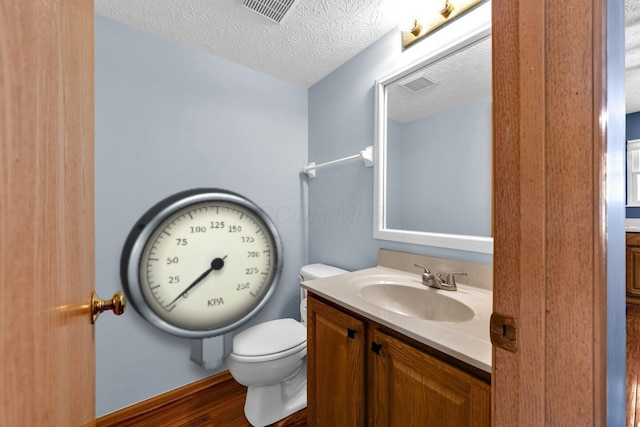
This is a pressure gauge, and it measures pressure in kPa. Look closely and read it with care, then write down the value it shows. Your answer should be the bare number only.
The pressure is 5
